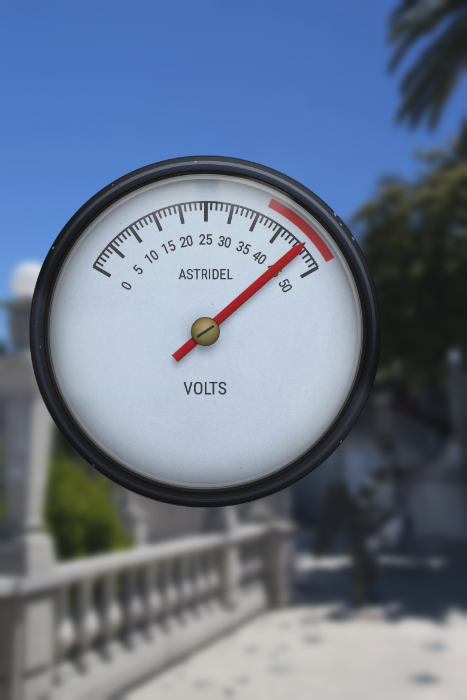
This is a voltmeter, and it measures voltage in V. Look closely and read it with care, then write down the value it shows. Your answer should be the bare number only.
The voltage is 45
